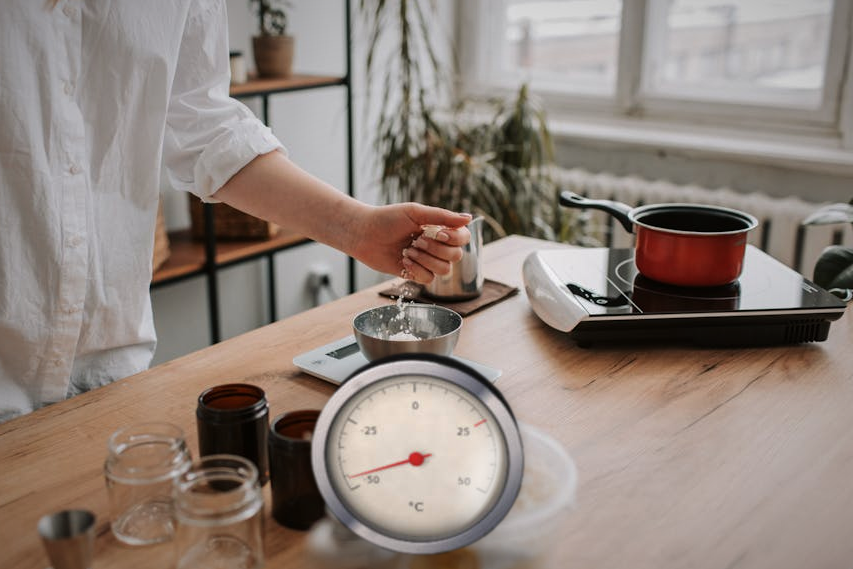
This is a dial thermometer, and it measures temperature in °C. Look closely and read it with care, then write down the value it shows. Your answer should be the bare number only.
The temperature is -45
